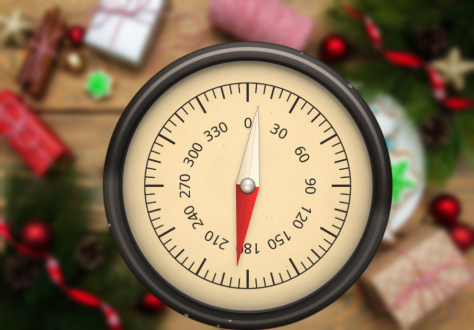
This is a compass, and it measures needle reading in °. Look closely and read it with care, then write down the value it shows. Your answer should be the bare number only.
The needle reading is 187.5
